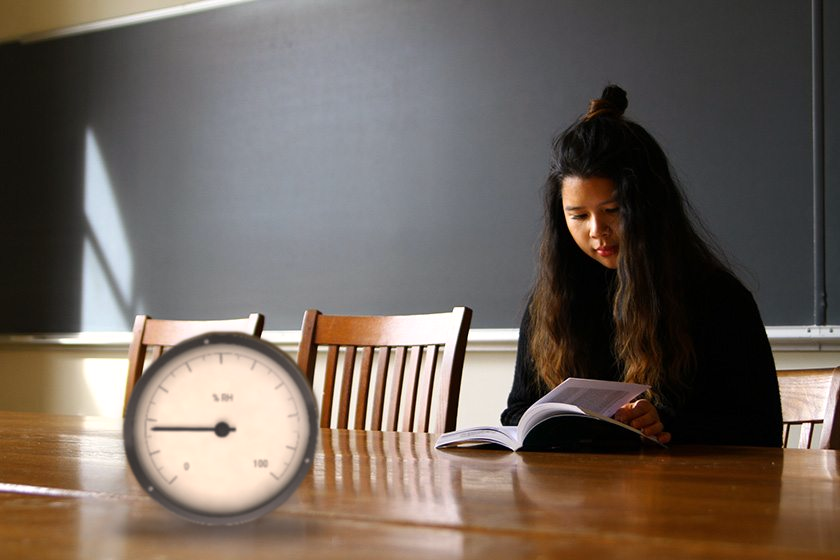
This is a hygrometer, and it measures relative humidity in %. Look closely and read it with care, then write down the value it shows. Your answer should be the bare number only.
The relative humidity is 17.5
